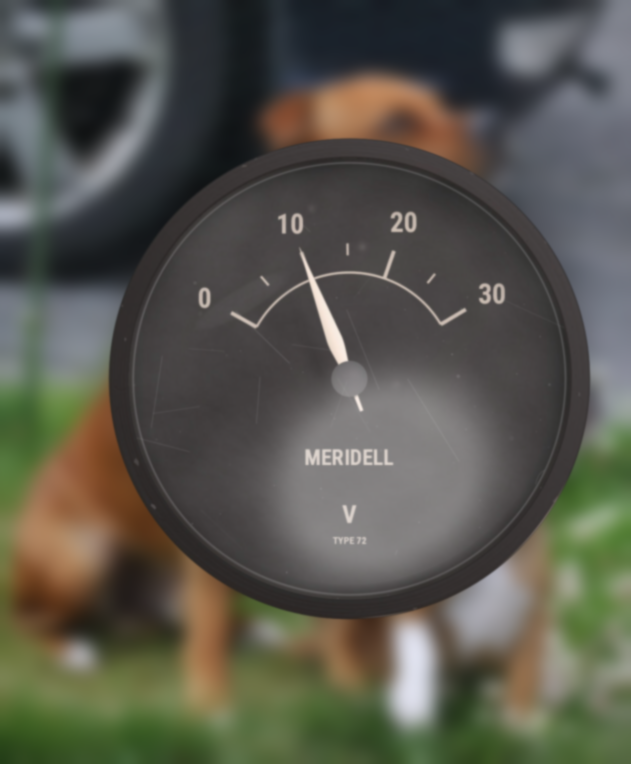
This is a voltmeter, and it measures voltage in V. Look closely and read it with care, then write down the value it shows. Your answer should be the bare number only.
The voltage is 10
